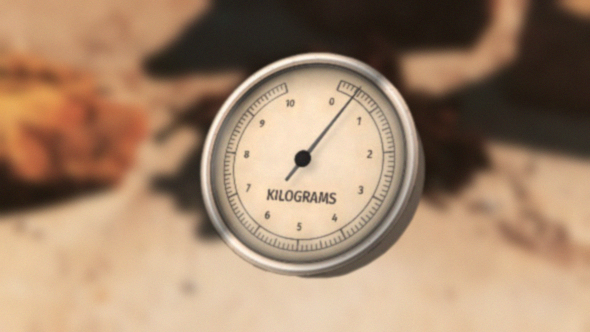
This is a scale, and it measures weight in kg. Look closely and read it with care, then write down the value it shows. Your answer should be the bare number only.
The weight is 0.5
